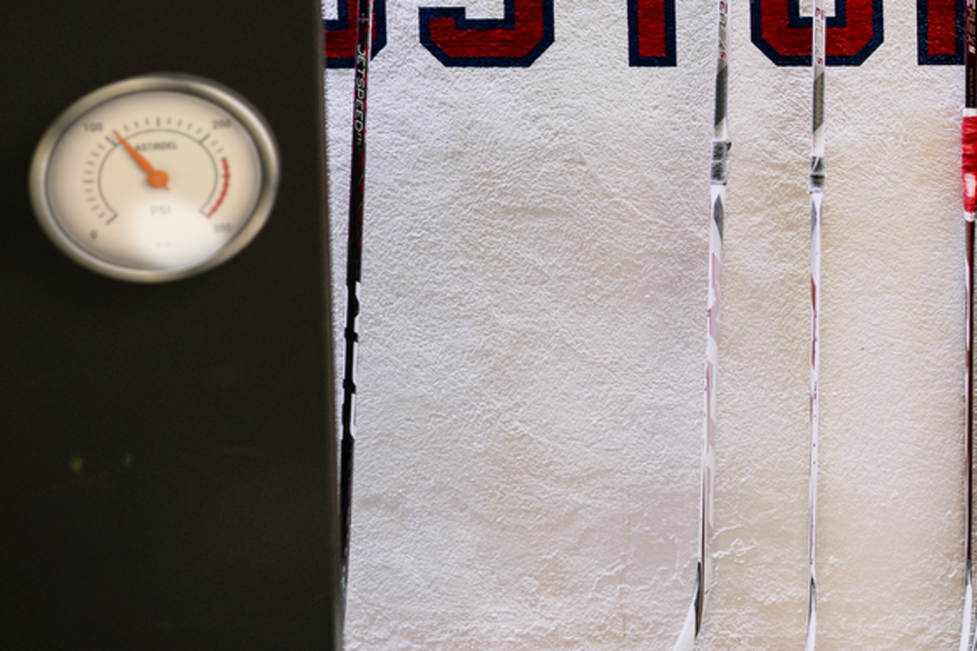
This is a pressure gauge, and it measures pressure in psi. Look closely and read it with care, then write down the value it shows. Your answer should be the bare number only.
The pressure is 110
